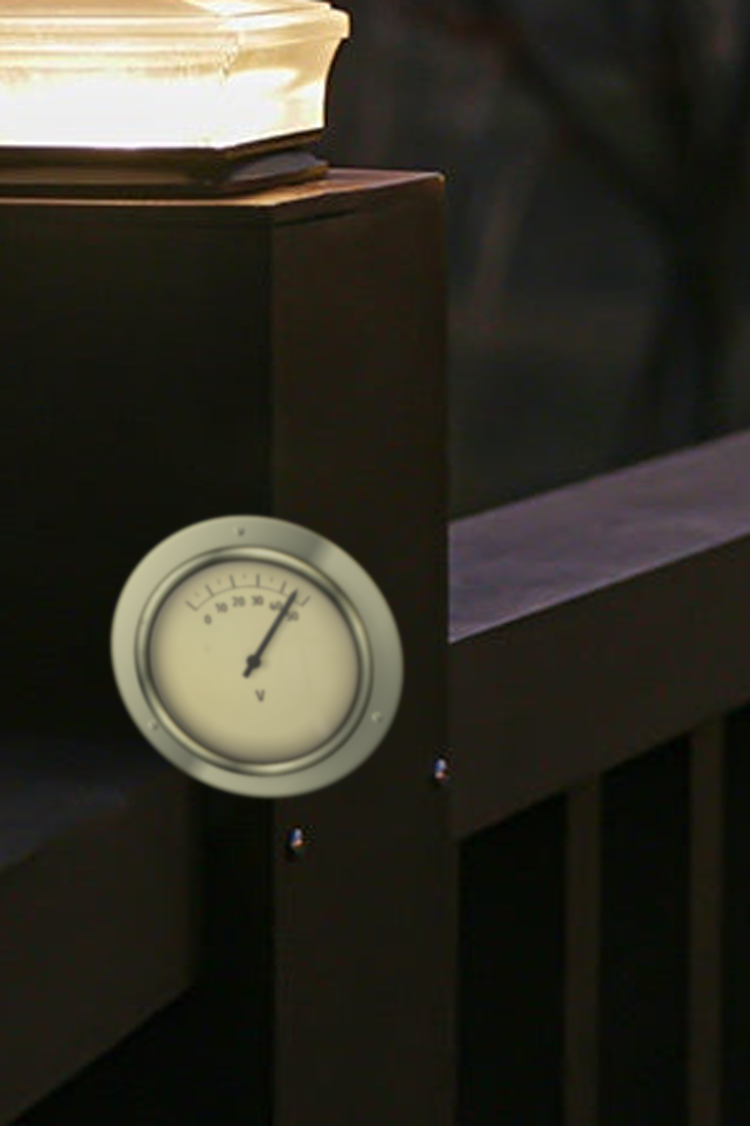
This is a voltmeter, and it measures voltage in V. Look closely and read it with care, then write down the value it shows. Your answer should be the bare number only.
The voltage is 45
